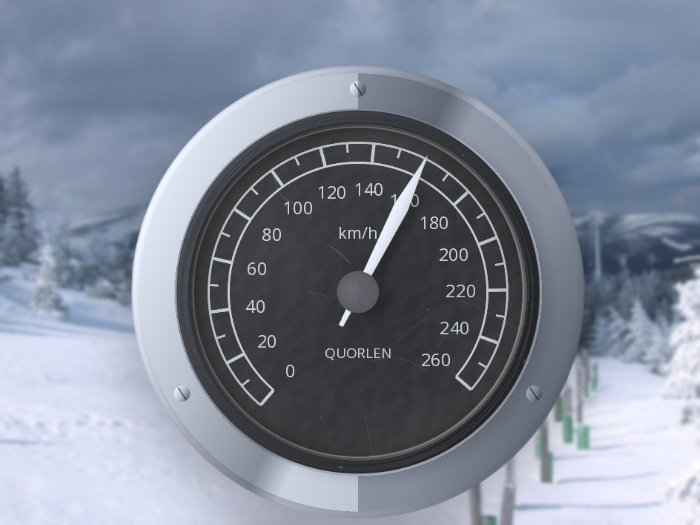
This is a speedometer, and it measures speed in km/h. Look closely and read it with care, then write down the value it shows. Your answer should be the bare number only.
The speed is 160
